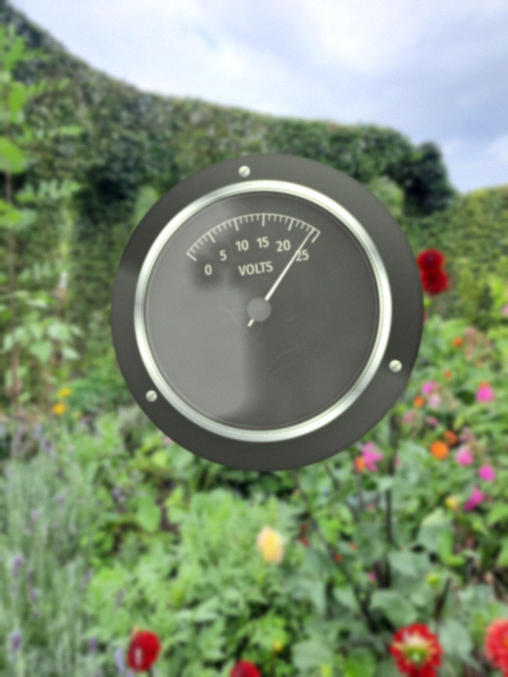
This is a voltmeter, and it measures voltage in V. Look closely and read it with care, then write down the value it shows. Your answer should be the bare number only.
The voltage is 24
